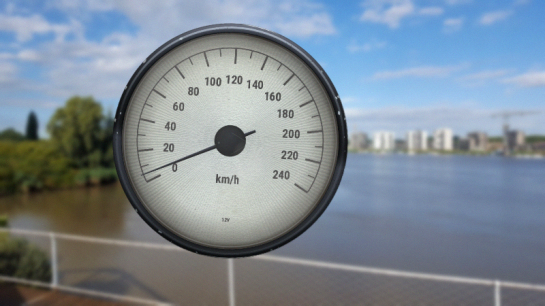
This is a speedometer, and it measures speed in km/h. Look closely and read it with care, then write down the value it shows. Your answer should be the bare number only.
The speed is 5
